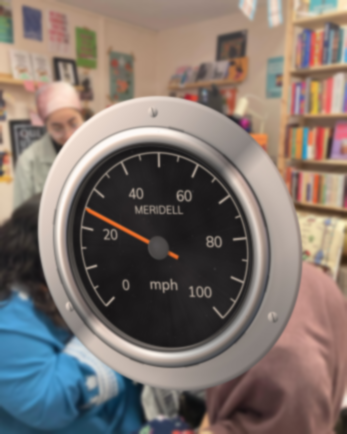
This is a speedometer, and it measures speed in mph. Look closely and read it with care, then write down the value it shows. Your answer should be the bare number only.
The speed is 25
